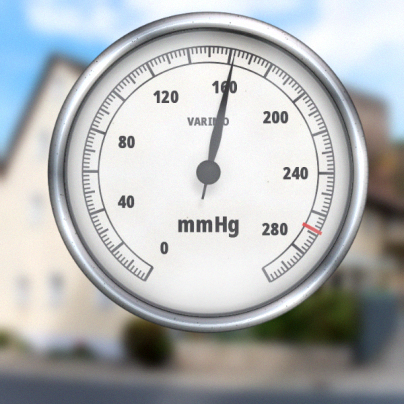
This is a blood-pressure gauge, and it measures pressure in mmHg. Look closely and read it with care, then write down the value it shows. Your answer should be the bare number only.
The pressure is 162
